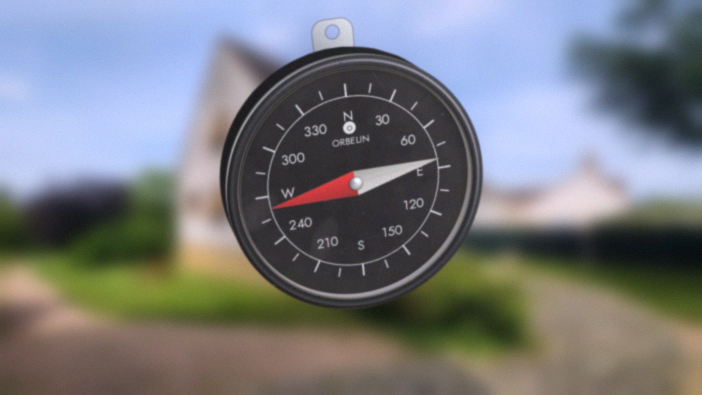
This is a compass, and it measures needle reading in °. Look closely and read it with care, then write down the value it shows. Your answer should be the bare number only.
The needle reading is 262.5
